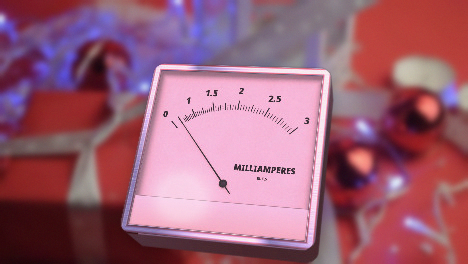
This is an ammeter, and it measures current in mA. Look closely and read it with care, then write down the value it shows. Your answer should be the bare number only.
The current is 0.5
